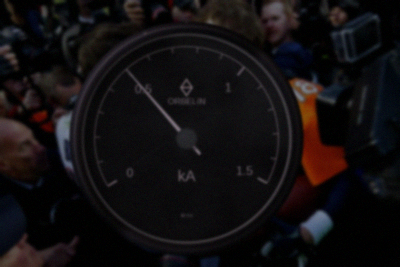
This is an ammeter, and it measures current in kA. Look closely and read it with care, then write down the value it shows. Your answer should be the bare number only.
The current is 0.5
